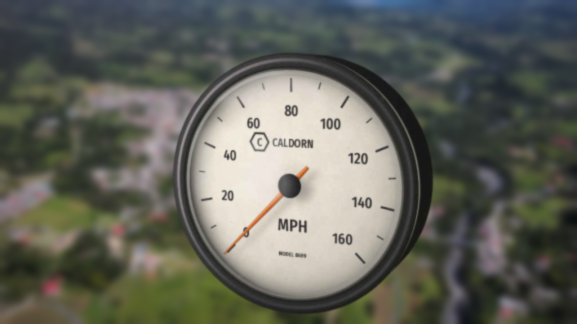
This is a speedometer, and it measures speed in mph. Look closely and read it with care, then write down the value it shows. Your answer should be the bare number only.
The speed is 0
